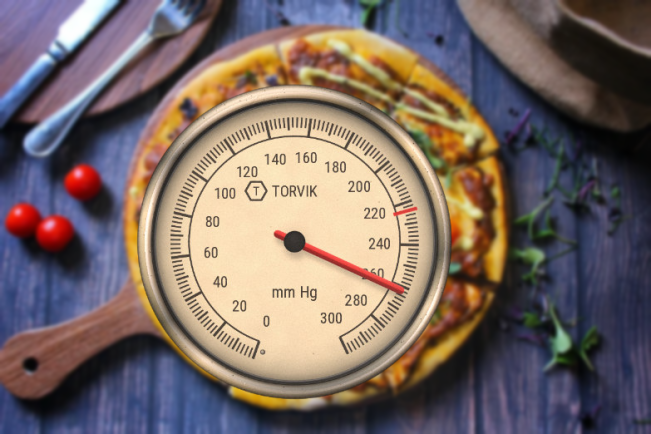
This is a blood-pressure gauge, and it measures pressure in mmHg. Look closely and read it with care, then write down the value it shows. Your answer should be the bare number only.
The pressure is 262
